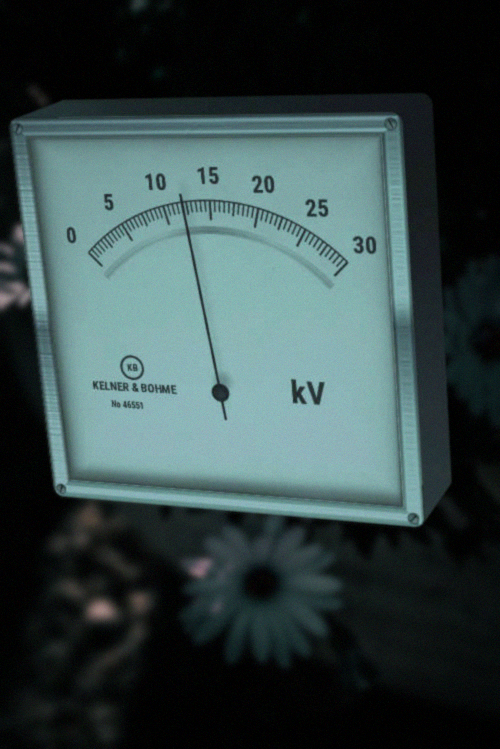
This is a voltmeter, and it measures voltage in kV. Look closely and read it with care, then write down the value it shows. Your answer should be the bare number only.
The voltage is 12.5
